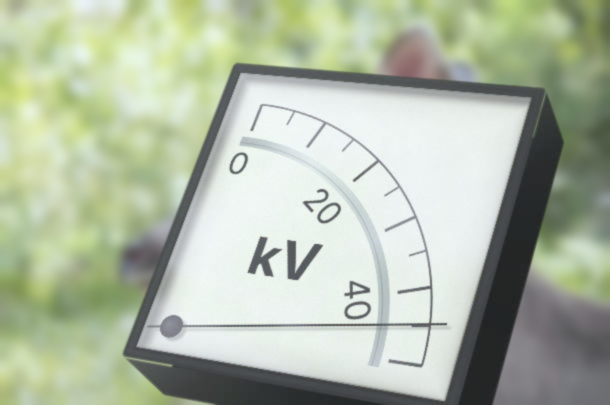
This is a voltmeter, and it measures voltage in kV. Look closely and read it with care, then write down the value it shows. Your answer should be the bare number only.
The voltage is 45
